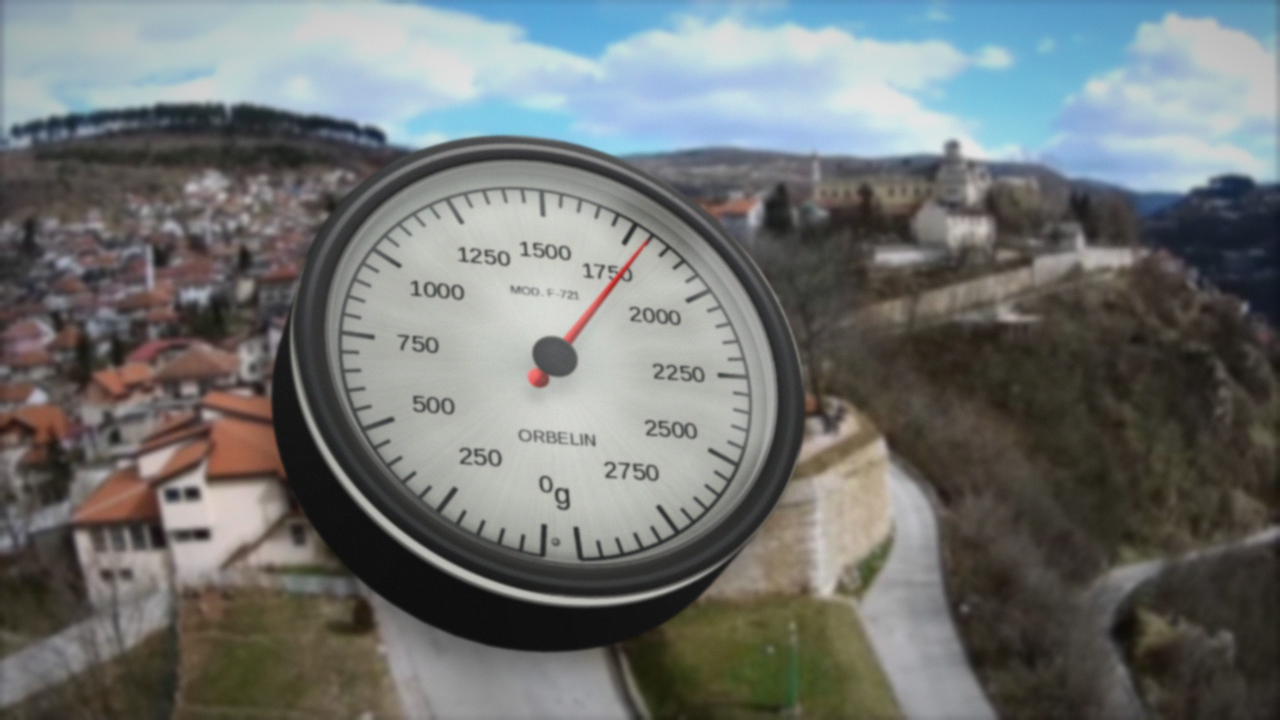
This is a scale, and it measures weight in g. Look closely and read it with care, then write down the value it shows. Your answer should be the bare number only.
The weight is 1800
